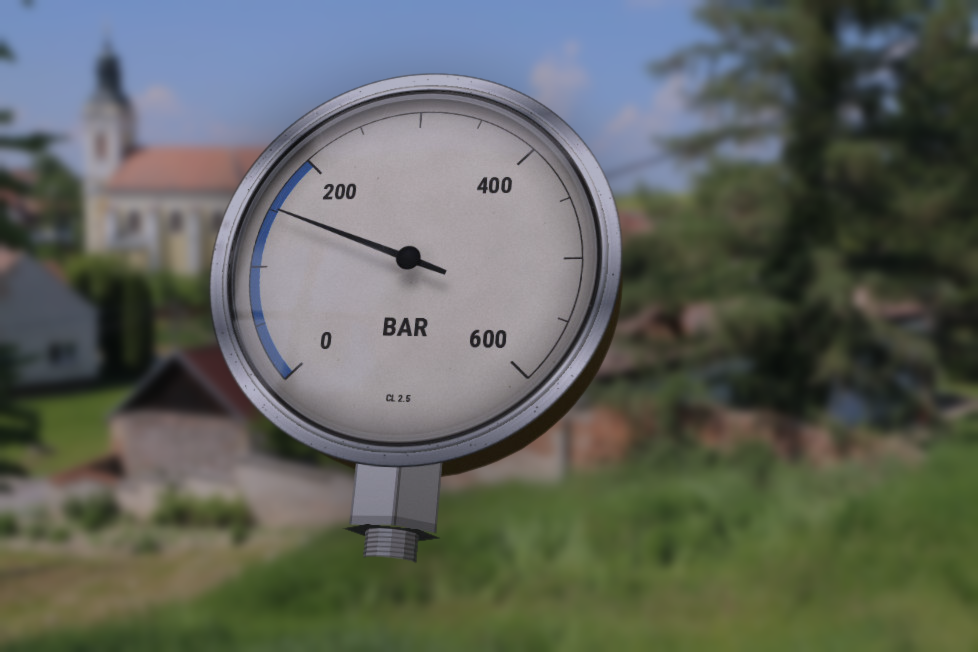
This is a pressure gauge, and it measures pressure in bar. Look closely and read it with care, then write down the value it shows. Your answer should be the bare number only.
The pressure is 150
